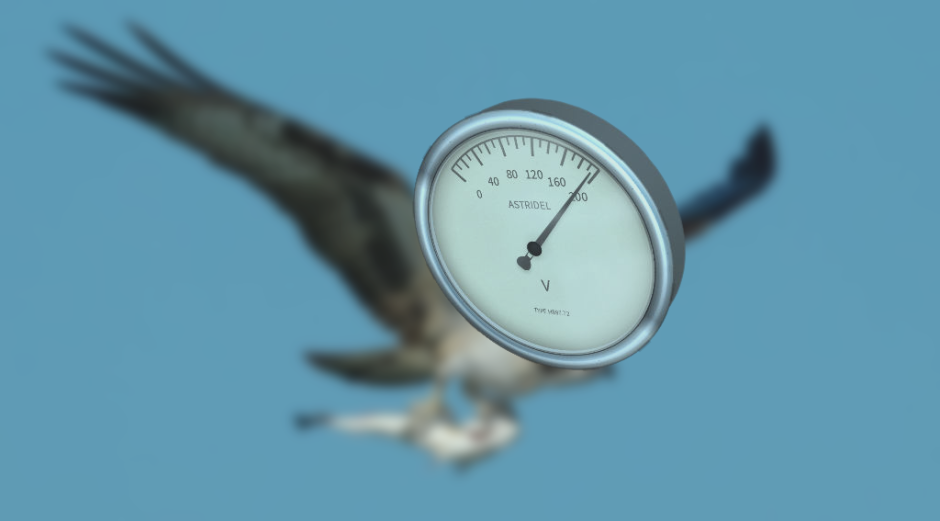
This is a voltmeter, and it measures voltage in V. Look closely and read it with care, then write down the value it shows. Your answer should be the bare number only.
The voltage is 195
